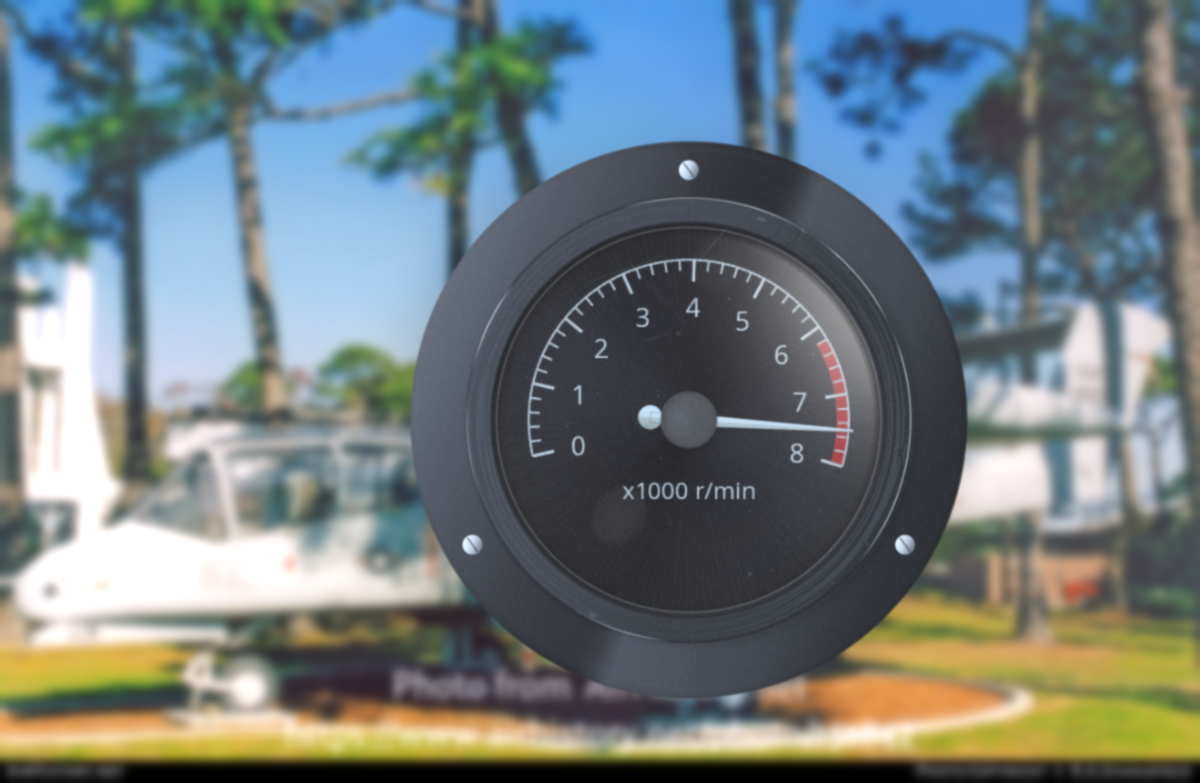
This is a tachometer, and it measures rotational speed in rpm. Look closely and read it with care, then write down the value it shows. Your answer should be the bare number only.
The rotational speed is 7500
